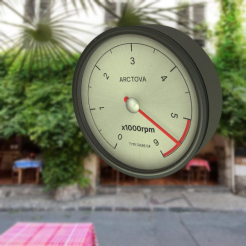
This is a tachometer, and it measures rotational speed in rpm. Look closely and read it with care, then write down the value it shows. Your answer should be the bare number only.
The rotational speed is 5500
